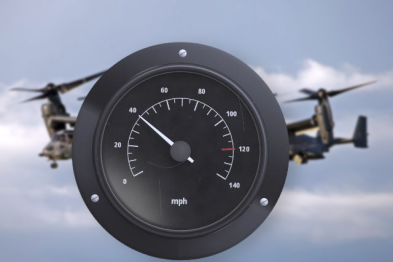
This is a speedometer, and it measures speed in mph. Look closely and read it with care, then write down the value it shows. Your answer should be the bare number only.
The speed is 40
